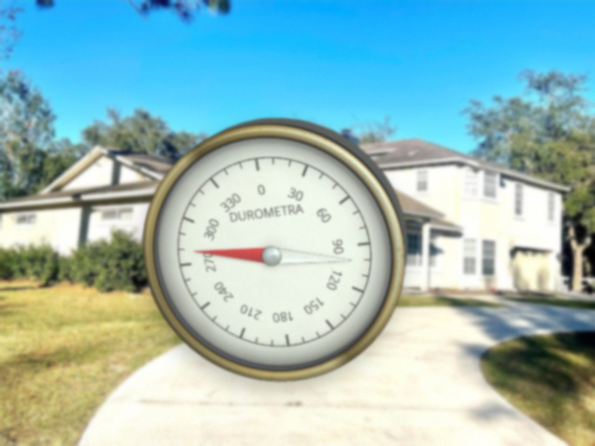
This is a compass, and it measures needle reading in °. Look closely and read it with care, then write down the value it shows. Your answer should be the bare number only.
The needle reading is 280
